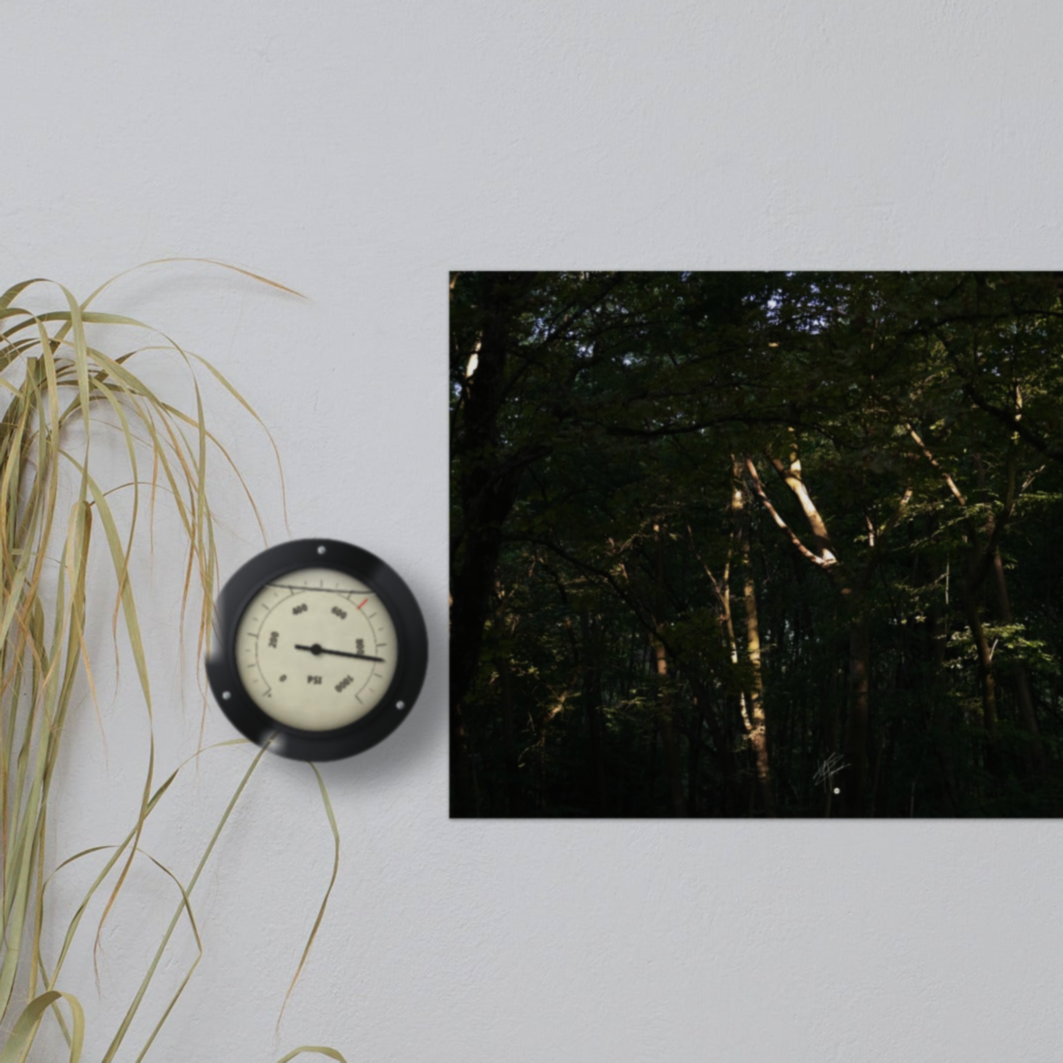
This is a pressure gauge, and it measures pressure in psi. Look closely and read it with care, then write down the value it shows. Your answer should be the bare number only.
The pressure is 850
